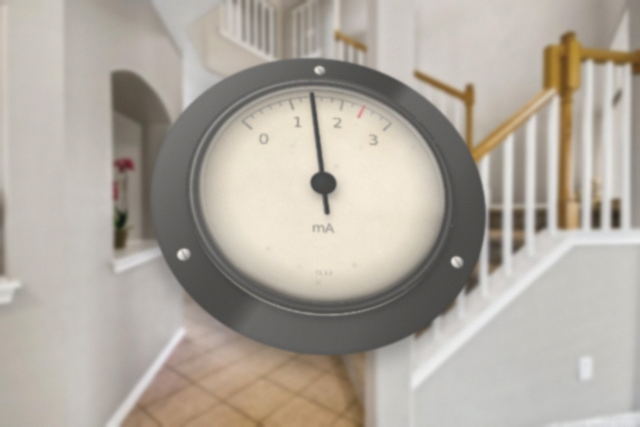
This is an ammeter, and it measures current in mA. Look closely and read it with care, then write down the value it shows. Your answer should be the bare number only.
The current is 1.4
